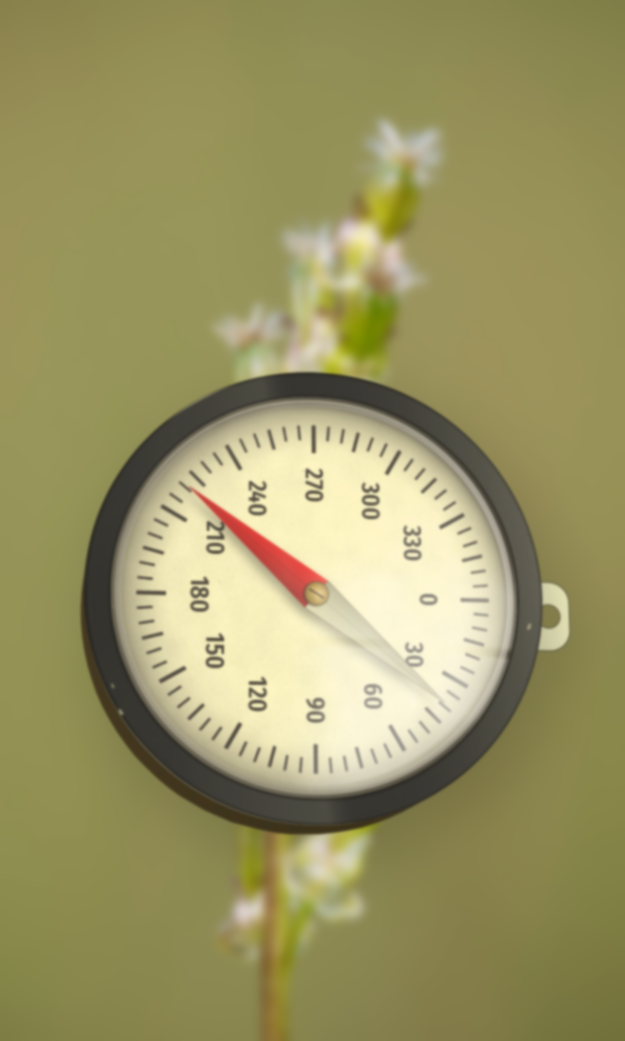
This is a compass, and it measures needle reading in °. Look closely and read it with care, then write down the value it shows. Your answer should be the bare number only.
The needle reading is 220
